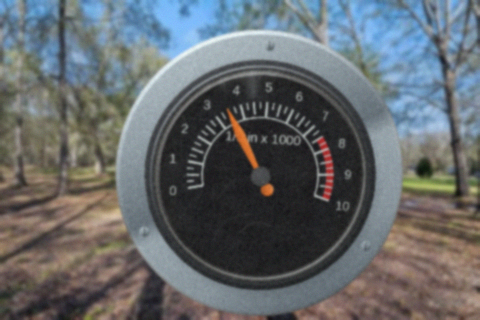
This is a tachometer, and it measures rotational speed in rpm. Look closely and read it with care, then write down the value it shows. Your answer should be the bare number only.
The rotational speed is 3500
